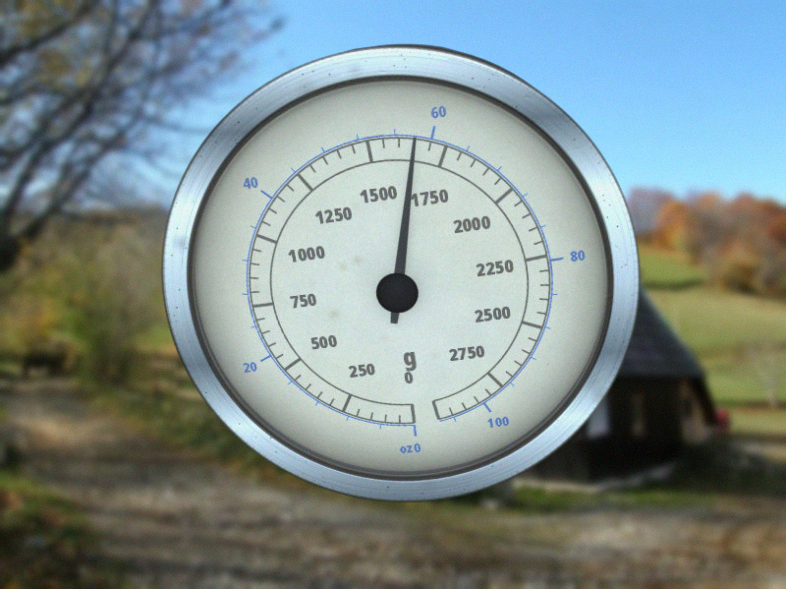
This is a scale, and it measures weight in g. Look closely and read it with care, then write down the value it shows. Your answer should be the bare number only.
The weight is 1650
